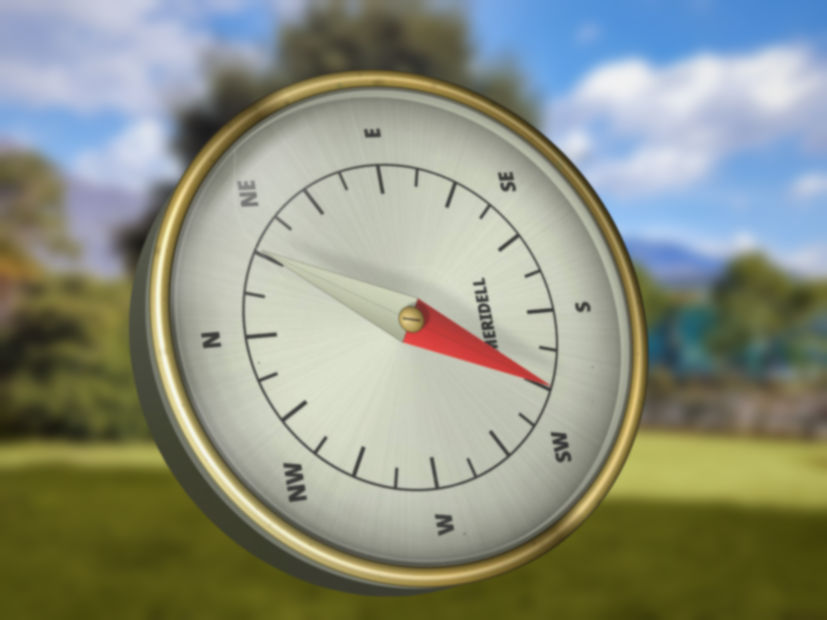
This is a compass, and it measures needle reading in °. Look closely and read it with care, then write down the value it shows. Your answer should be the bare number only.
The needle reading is 210
